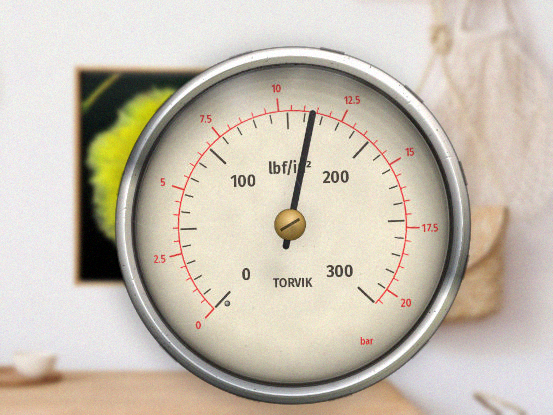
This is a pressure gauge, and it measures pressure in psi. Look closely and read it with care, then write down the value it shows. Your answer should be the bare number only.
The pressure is 165
